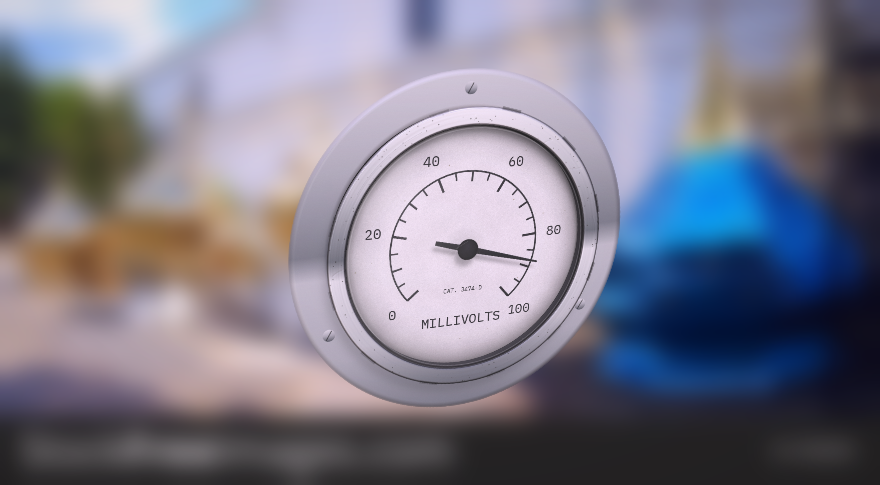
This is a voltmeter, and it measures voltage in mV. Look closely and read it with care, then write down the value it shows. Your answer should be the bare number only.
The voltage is 87.5
